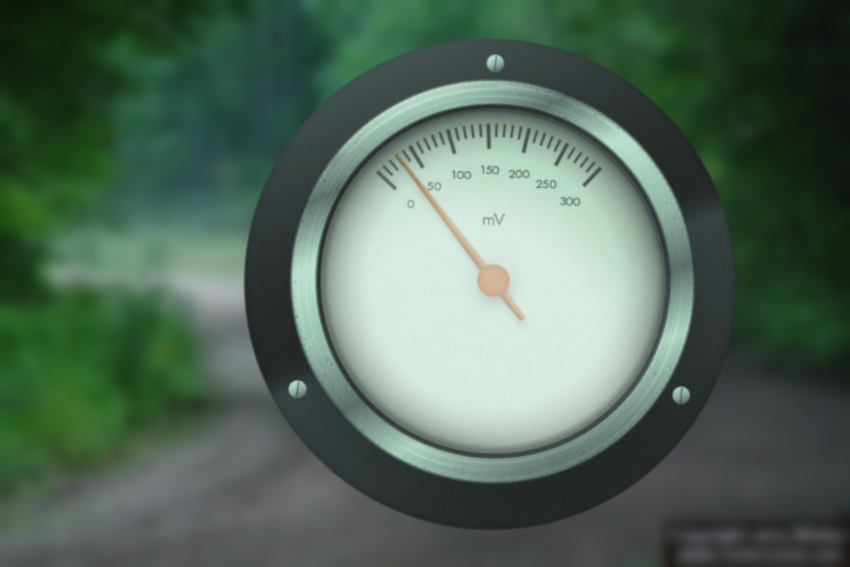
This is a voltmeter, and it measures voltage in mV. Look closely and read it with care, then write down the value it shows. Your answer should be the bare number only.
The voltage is 30
